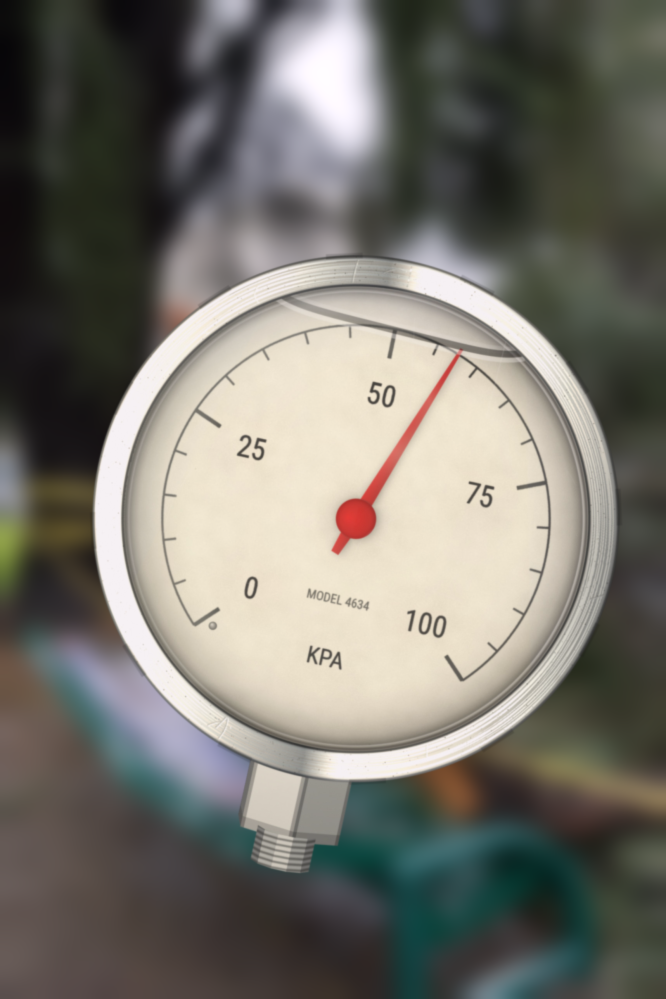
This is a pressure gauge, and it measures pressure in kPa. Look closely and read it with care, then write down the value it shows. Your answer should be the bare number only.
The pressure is 57.5
